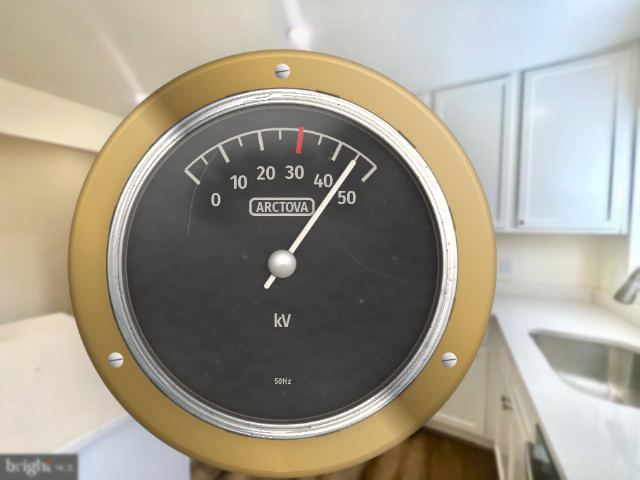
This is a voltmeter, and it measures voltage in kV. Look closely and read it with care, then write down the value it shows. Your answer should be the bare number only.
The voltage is 45
